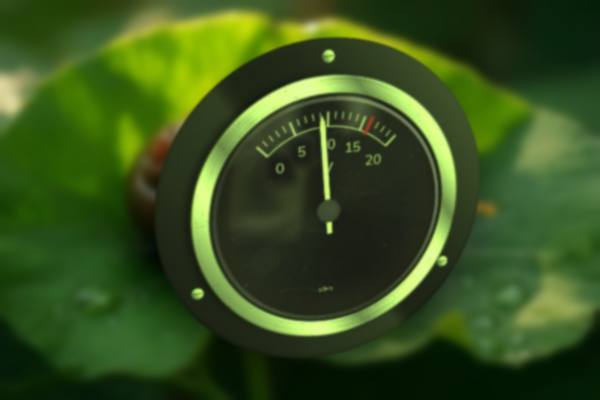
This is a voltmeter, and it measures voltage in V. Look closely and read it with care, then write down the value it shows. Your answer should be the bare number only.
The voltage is 9
